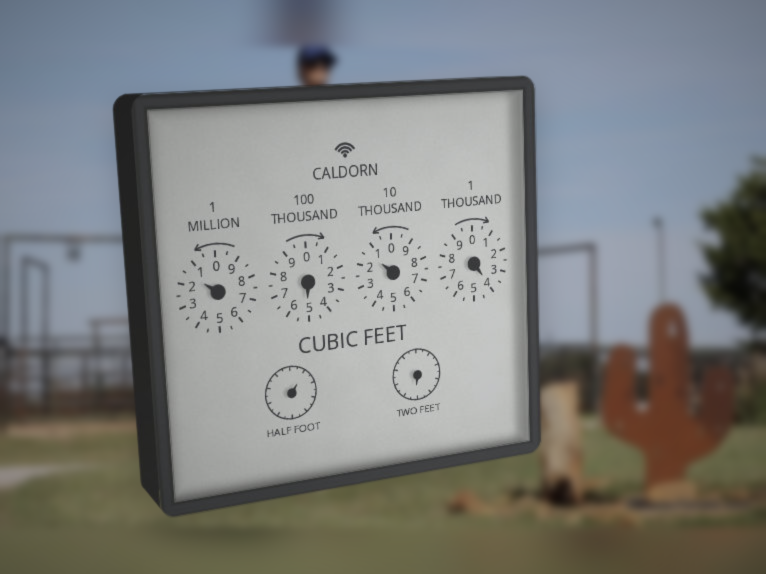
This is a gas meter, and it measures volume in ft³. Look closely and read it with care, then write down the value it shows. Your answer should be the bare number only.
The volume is 151400
